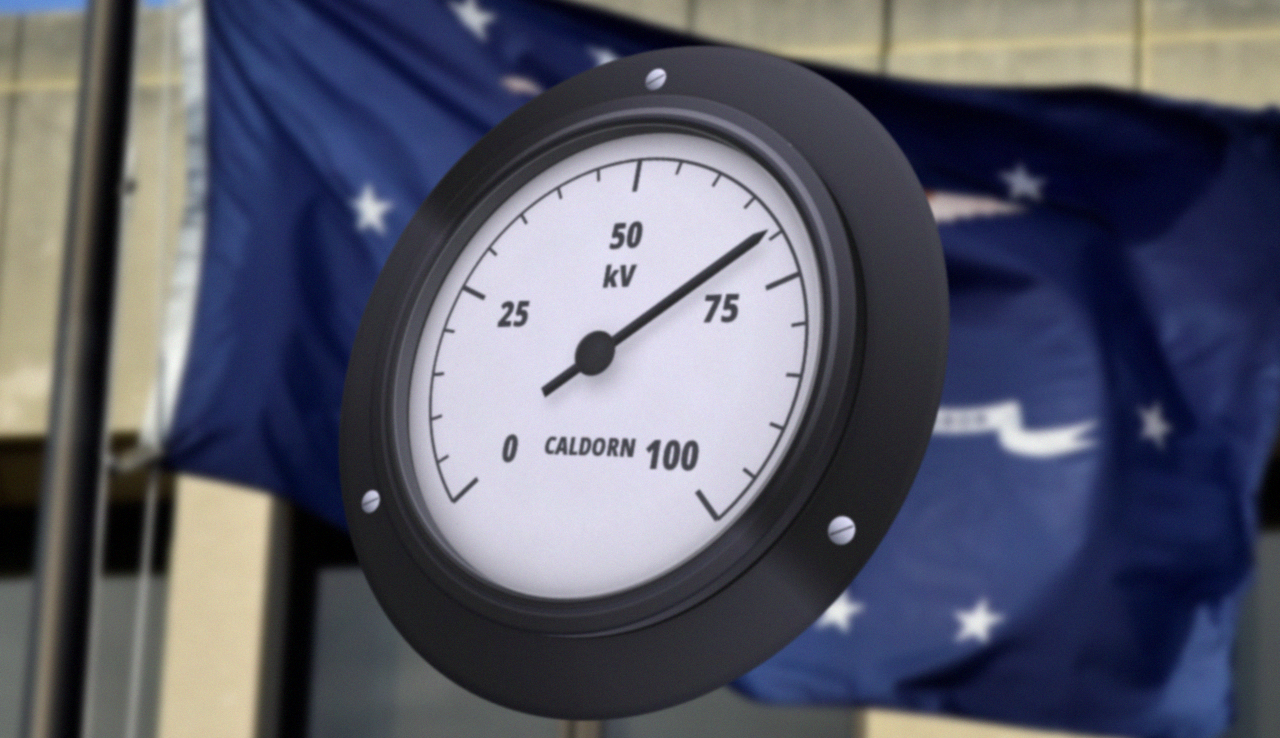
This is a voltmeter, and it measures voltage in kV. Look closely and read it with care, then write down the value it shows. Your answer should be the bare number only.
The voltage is 70
